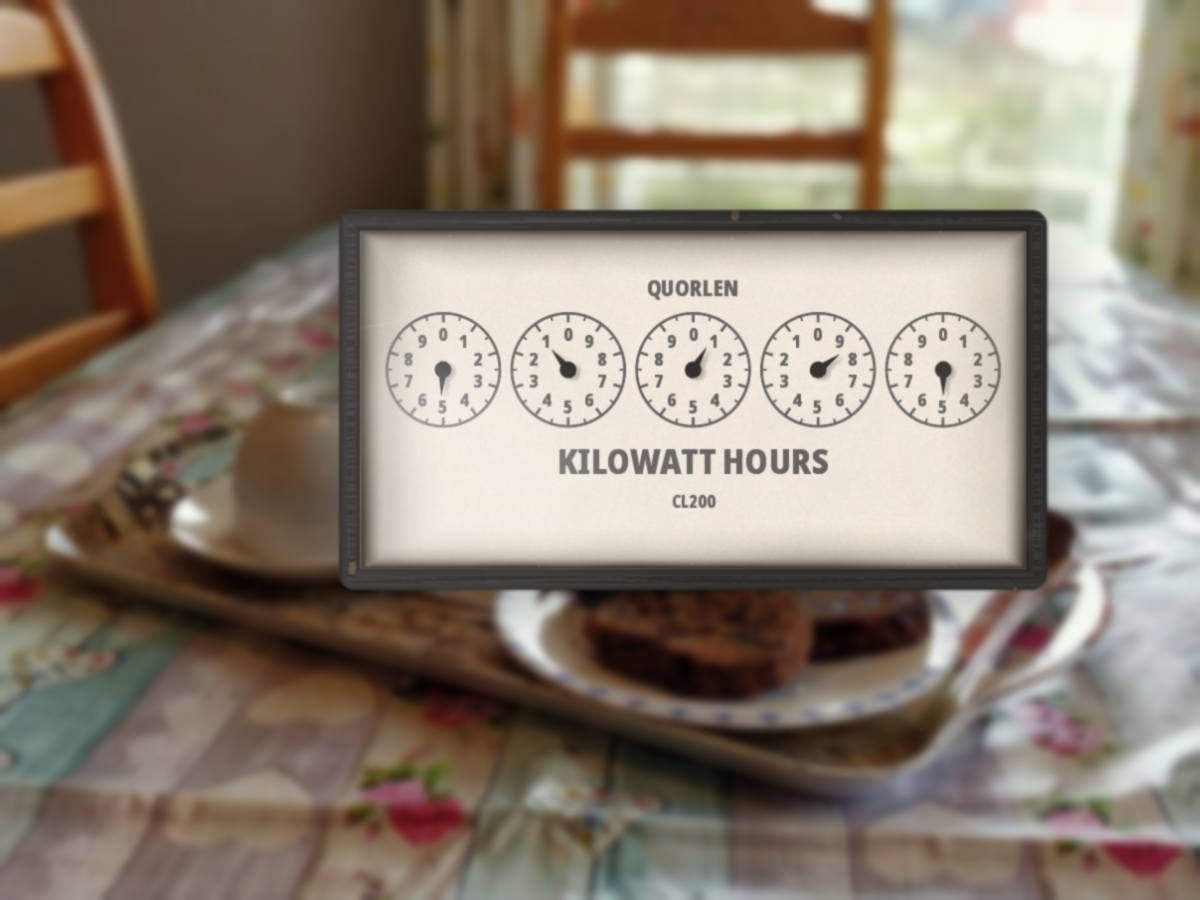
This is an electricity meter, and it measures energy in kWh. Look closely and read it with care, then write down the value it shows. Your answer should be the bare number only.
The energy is 51085
